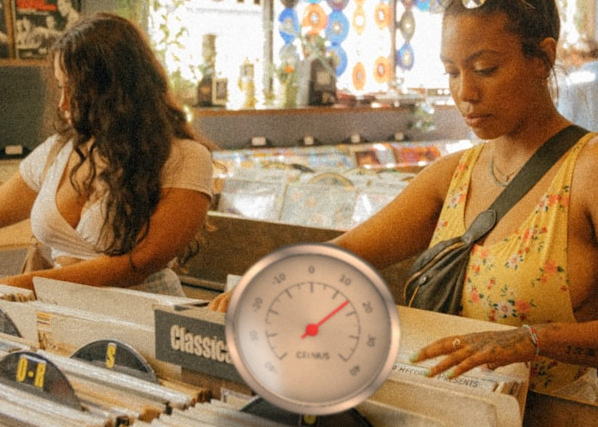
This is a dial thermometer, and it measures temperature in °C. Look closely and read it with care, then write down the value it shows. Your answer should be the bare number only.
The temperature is 15
